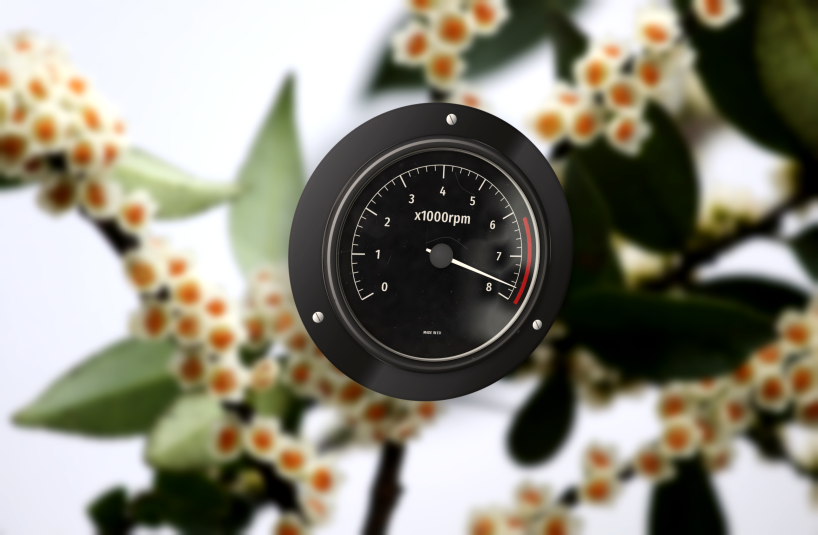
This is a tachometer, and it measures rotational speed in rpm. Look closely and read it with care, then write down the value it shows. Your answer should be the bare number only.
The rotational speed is 7700
